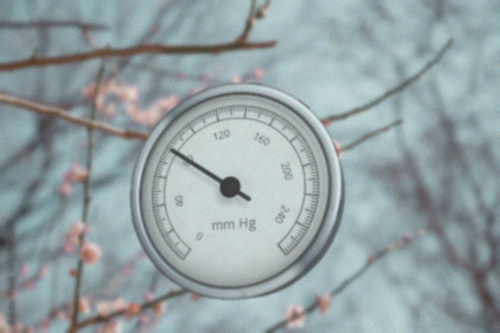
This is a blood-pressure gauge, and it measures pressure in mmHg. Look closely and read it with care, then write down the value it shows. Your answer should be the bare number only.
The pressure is 80
